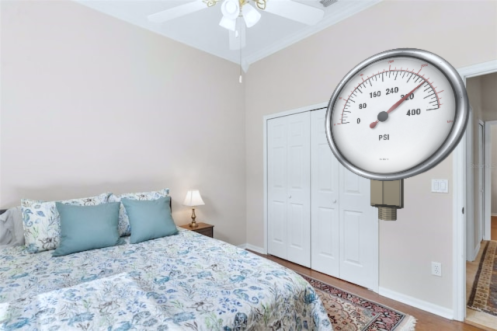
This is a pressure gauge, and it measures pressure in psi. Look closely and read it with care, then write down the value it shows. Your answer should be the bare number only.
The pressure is 320
